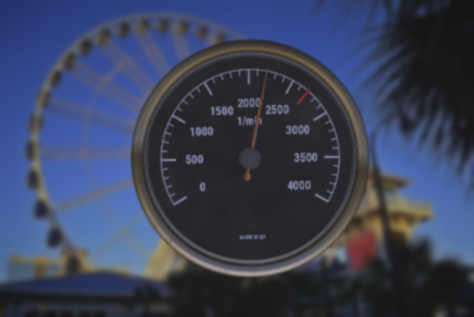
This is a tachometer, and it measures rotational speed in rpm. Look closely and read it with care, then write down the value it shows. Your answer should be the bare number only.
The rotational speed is 2200
